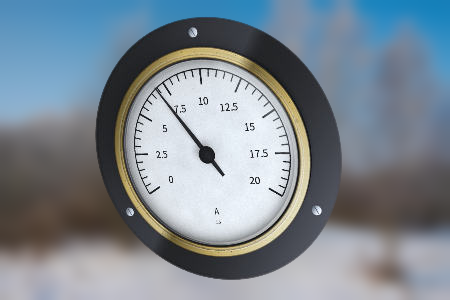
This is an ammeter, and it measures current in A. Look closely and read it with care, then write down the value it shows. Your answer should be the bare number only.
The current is 7
